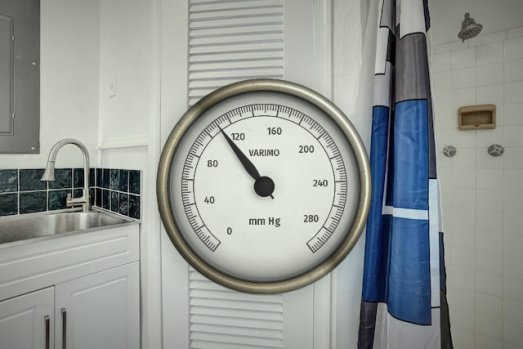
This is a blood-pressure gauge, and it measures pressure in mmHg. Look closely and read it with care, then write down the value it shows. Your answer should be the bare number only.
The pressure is 110
